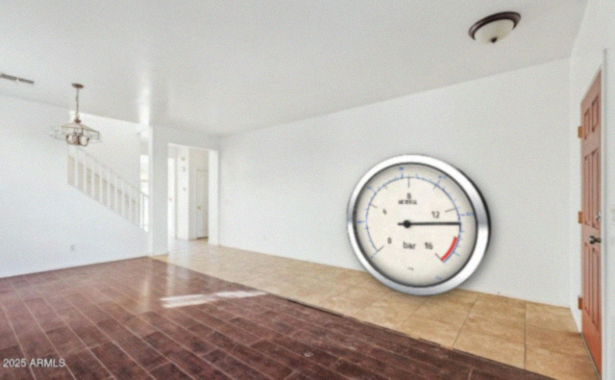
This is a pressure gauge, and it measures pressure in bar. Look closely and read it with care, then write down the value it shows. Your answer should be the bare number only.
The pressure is 13
